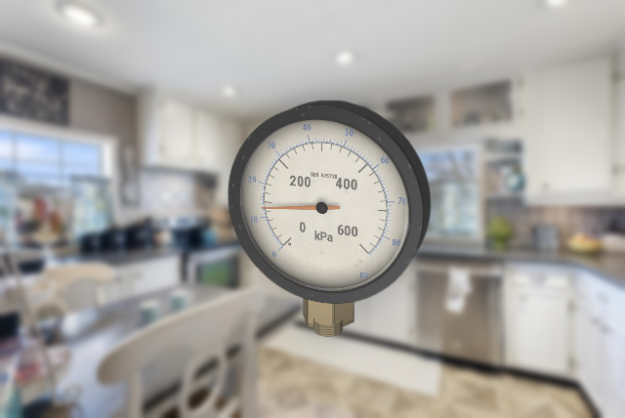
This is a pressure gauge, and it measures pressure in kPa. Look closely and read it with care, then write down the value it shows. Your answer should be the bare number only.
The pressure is 90
